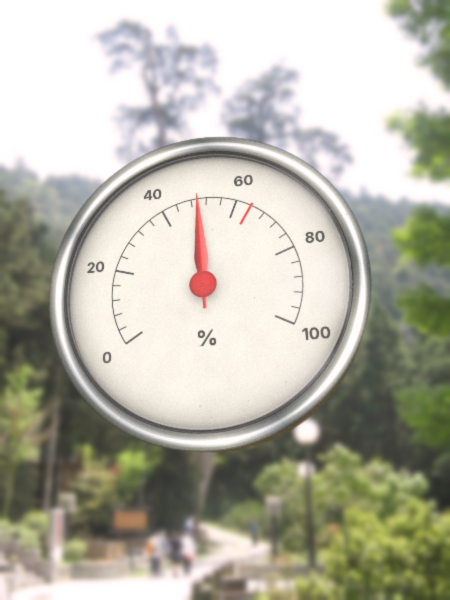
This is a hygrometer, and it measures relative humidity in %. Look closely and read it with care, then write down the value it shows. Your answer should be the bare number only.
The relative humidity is 50
